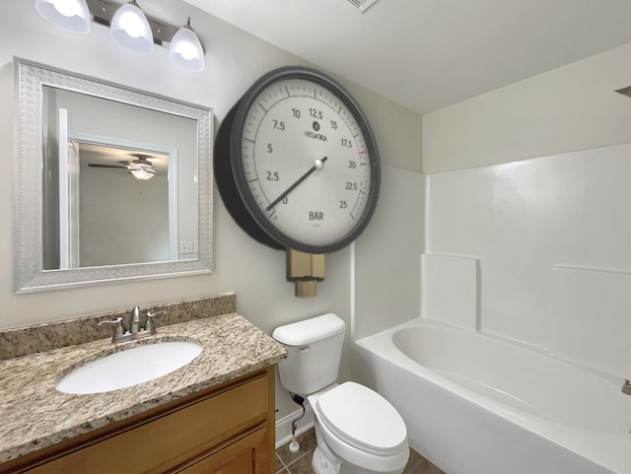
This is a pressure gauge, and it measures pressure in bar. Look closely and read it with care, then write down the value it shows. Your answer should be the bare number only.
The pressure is 0.5
